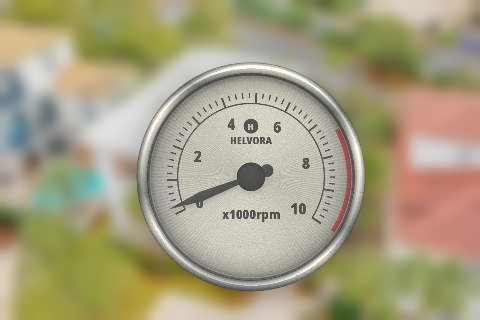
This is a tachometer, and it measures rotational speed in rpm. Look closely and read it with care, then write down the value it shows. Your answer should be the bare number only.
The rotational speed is 200
